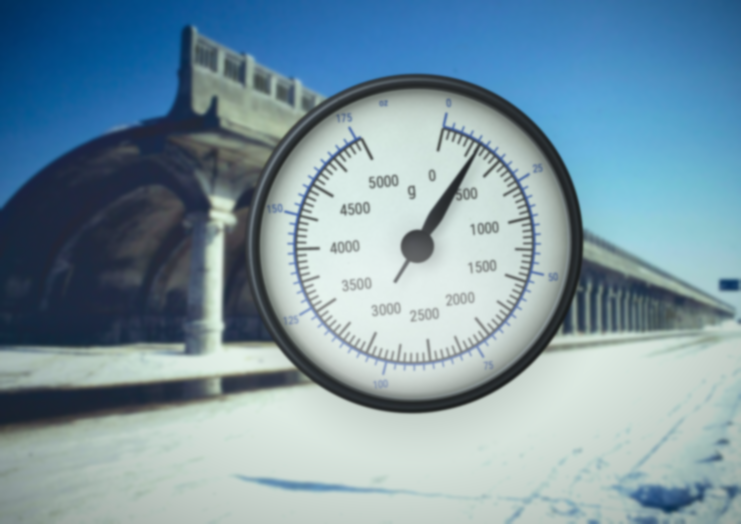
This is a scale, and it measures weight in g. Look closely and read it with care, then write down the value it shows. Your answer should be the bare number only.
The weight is 300
